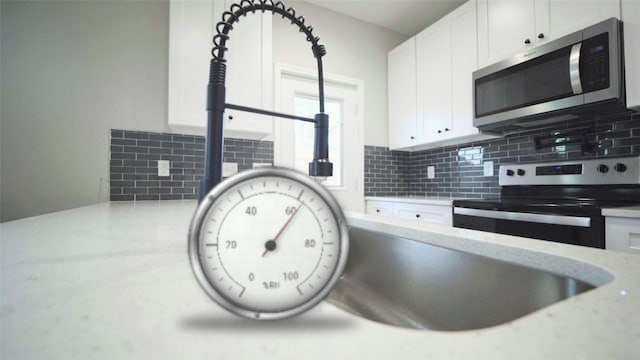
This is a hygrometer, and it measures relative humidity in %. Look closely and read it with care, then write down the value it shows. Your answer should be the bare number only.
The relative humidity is 62
